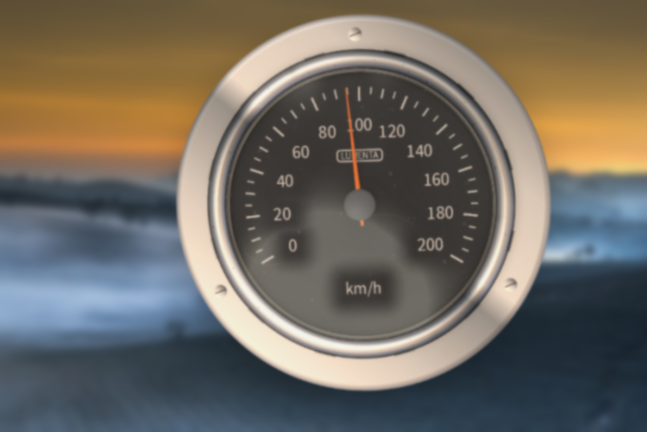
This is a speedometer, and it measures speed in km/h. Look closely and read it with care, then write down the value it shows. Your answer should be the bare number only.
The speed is 95
